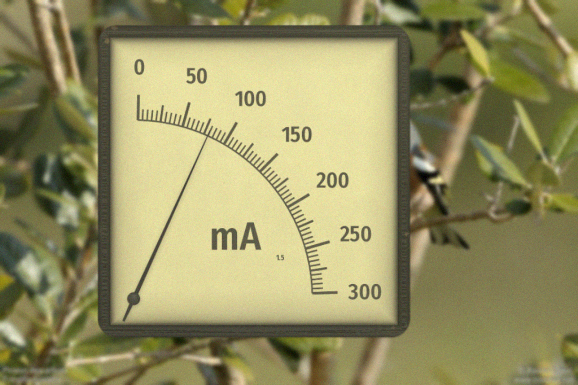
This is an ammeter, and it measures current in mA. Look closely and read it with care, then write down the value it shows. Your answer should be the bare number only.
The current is 80
